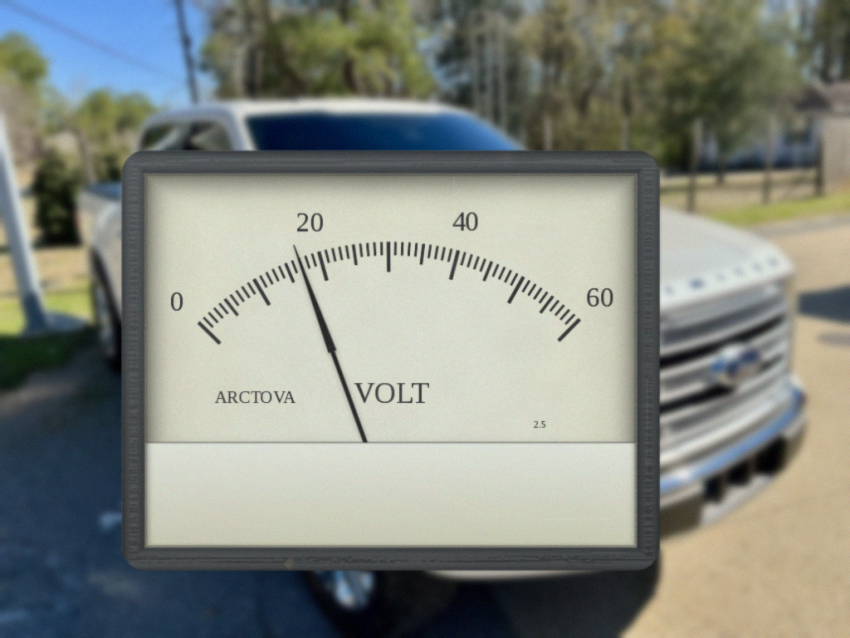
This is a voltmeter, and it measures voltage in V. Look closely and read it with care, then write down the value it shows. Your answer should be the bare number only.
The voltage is 17
